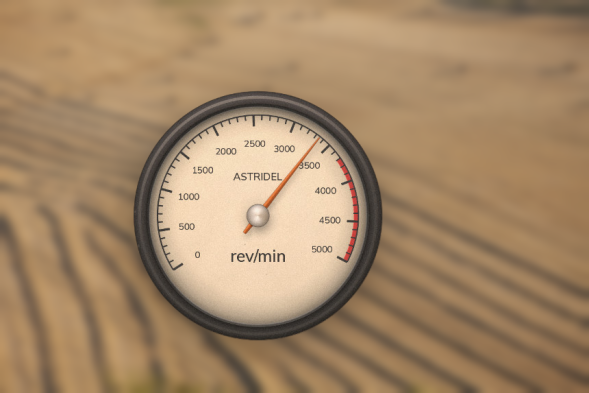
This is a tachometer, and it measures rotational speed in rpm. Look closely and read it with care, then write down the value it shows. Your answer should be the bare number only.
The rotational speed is 3350
